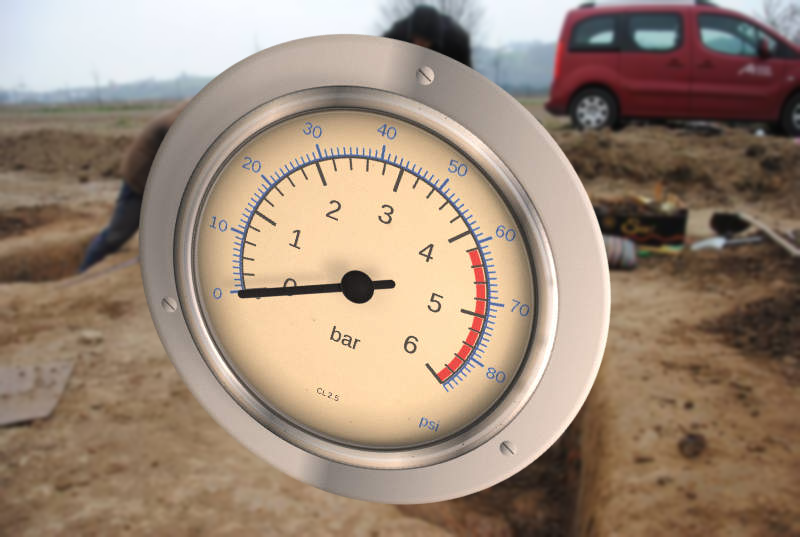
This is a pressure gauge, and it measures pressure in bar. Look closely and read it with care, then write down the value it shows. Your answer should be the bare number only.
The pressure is 0
